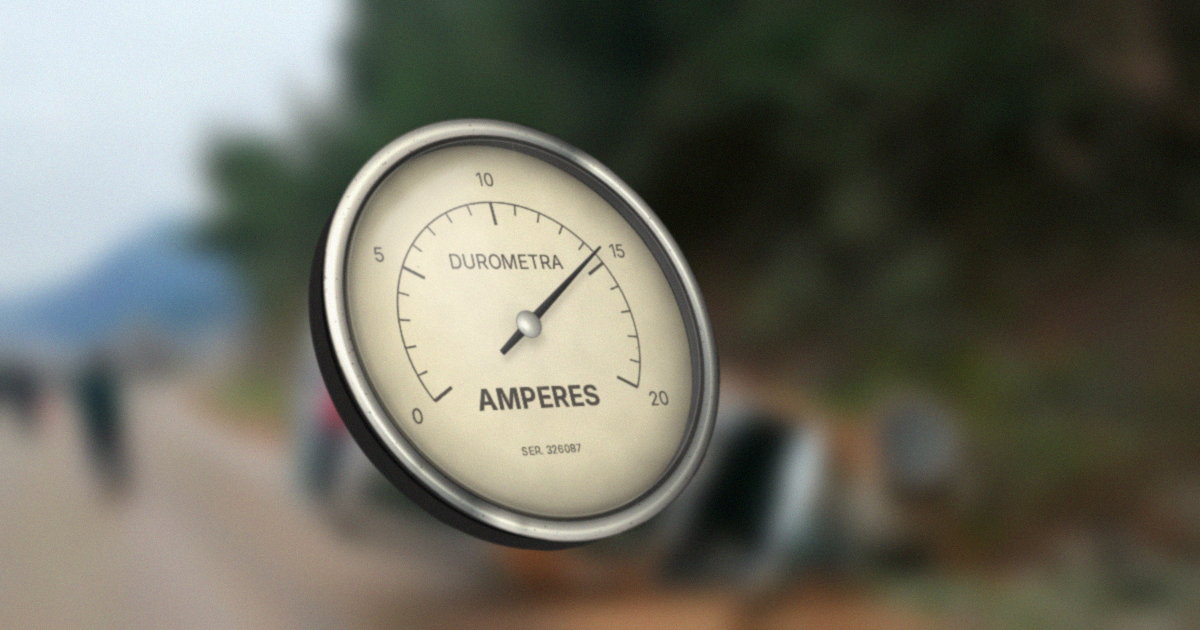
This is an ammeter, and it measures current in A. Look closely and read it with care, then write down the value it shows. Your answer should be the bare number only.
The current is 14.5
